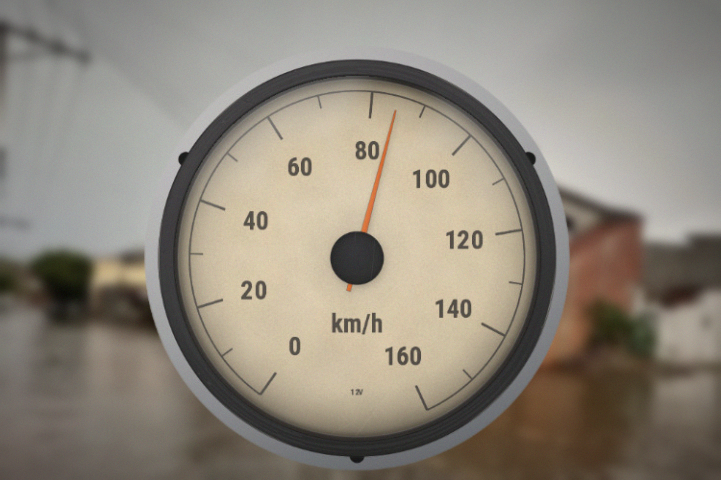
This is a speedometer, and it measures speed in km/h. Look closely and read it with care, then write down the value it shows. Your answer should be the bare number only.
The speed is 85
